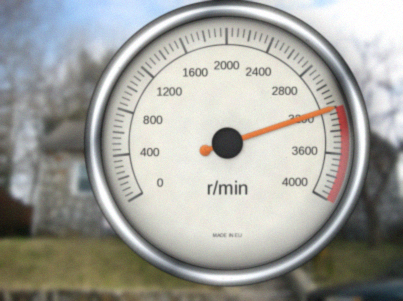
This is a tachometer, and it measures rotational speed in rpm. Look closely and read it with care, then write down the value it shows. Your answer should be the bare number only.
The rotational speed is 3200
